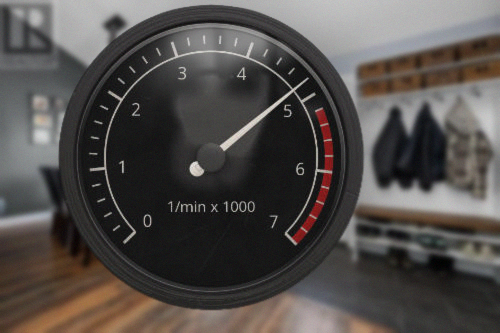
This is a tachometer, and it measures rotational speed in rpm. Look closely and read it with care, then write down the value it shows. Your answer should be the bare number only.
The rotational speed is 4800
